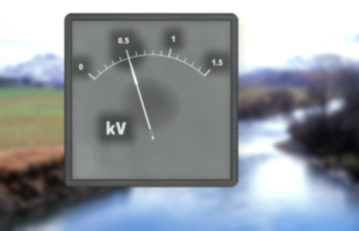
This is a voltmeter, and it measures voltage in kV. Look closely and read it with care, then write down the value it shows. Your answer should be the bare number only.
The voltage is 0.5
